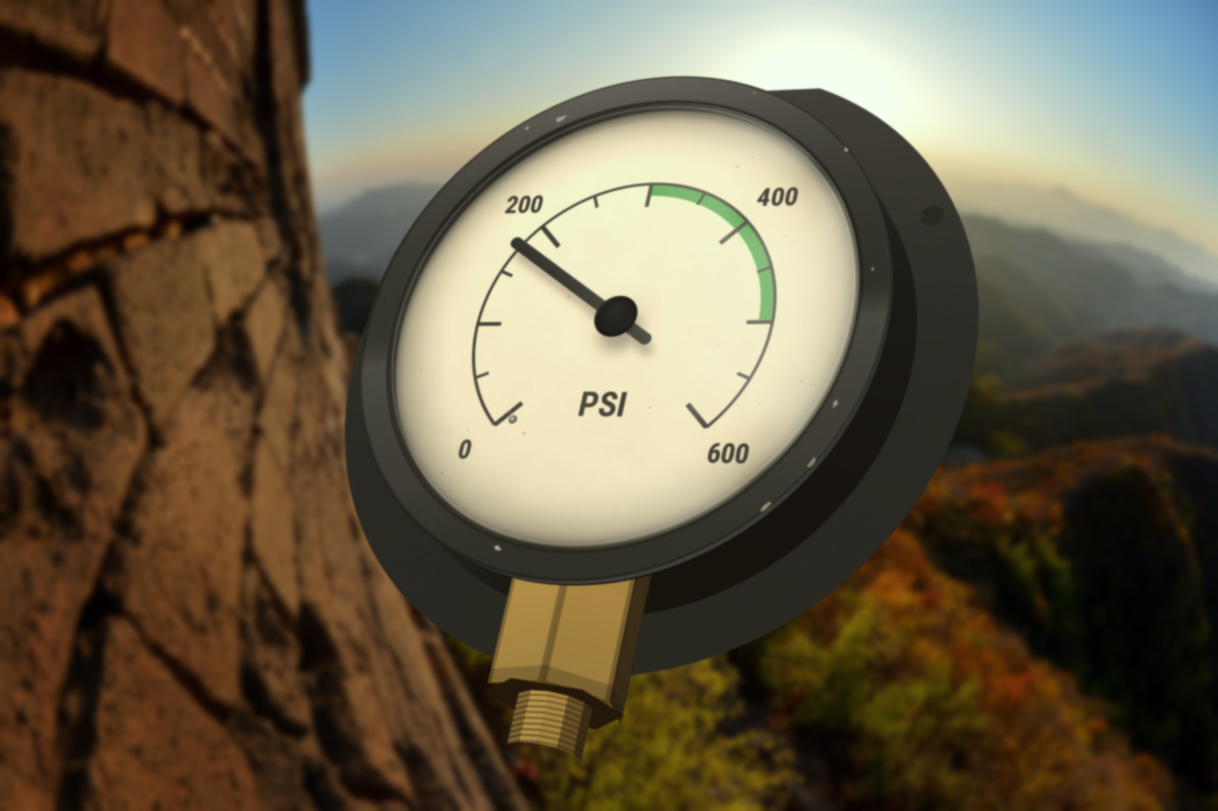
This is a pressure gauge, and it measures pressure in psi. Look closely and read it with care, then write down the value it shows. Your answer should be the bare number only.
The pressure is 175
